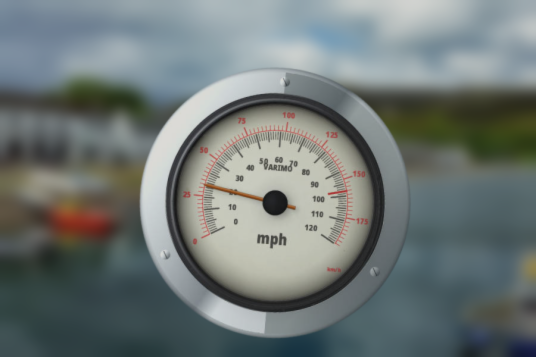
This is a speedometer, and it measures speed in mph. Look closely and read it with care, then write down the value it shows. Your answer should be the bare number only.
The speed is 20
